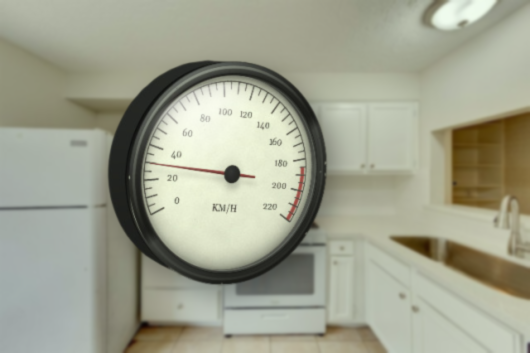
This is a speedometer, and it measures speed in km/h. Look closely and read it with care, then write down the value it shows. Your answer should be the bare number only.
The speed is 30
